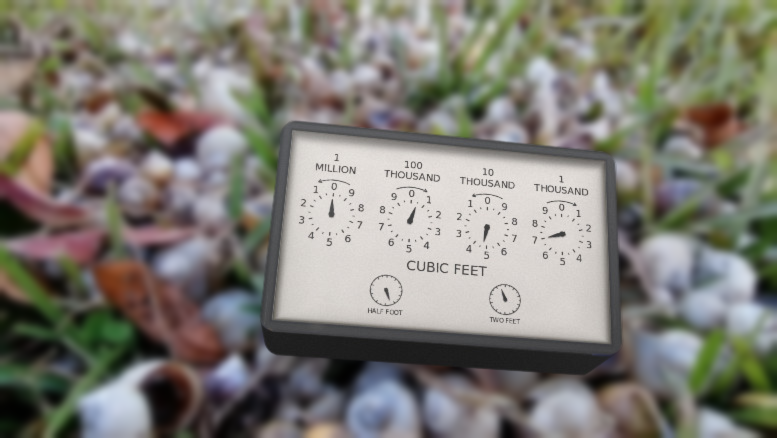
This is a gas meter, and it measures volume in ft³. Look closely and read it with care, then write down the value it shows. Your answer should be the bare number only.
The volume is 4700
